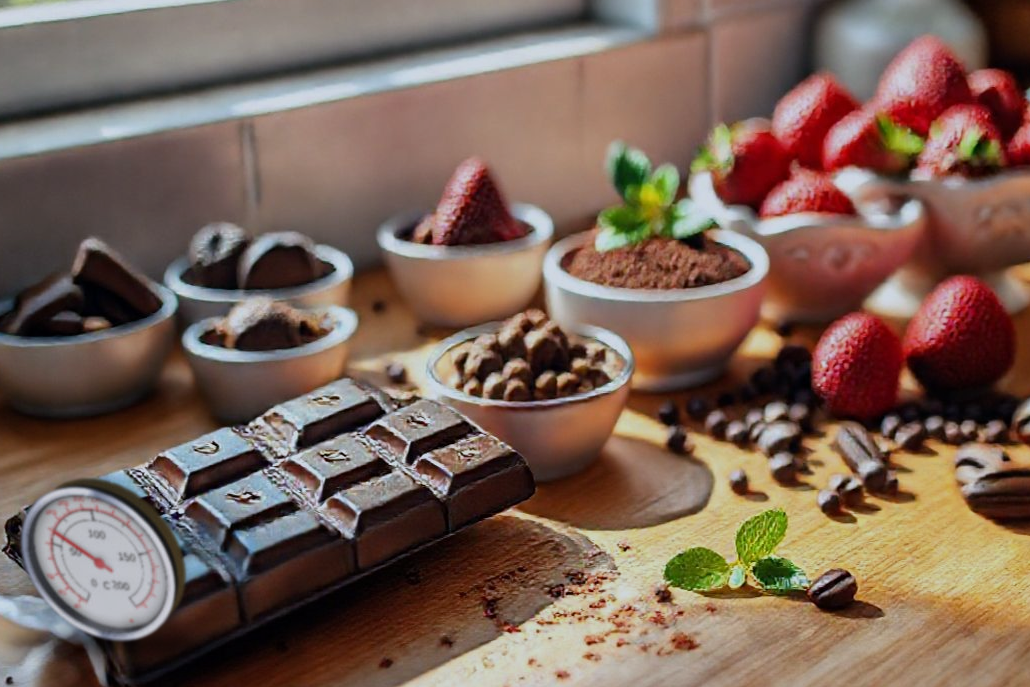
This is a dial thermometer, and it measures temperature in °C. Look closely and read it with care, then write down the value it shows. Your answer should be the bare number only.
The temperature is 62.5
